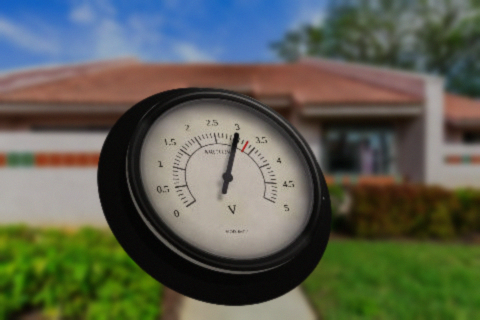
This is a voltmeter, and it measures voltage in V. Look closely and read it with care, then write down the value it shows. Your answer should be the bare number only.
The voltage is 3
